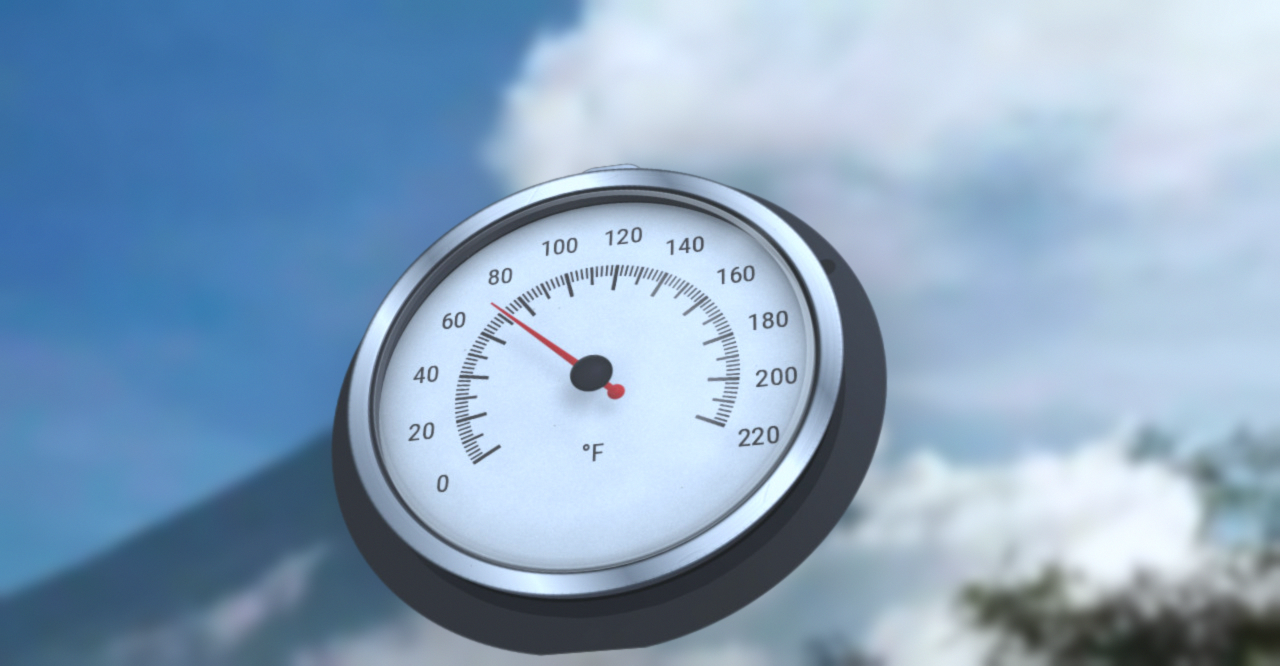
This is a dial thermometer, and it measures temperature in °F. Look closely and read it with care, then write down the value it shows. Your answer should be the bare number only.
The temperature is 70
